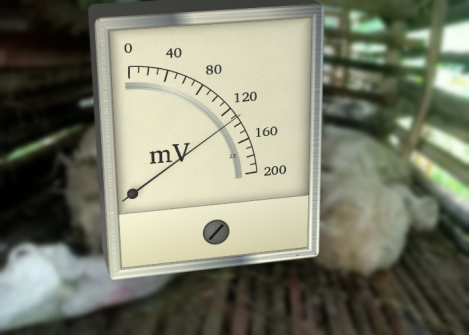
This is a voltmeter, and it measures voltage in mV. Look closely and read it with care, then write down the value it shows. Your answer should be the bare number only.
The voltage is 130
